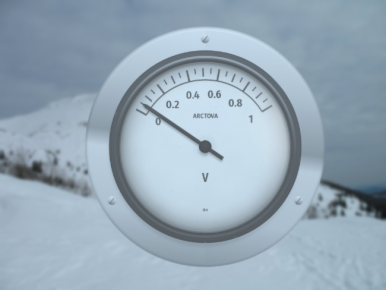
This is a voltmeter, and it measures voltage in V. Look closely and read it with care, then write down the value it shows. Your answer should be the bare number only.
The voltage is 0.05
